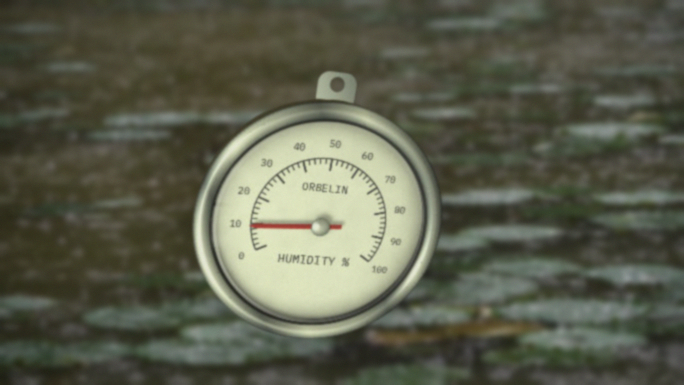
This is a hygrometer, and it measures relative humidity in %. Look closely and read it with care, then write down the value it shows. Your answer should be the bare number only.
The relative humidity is 10
